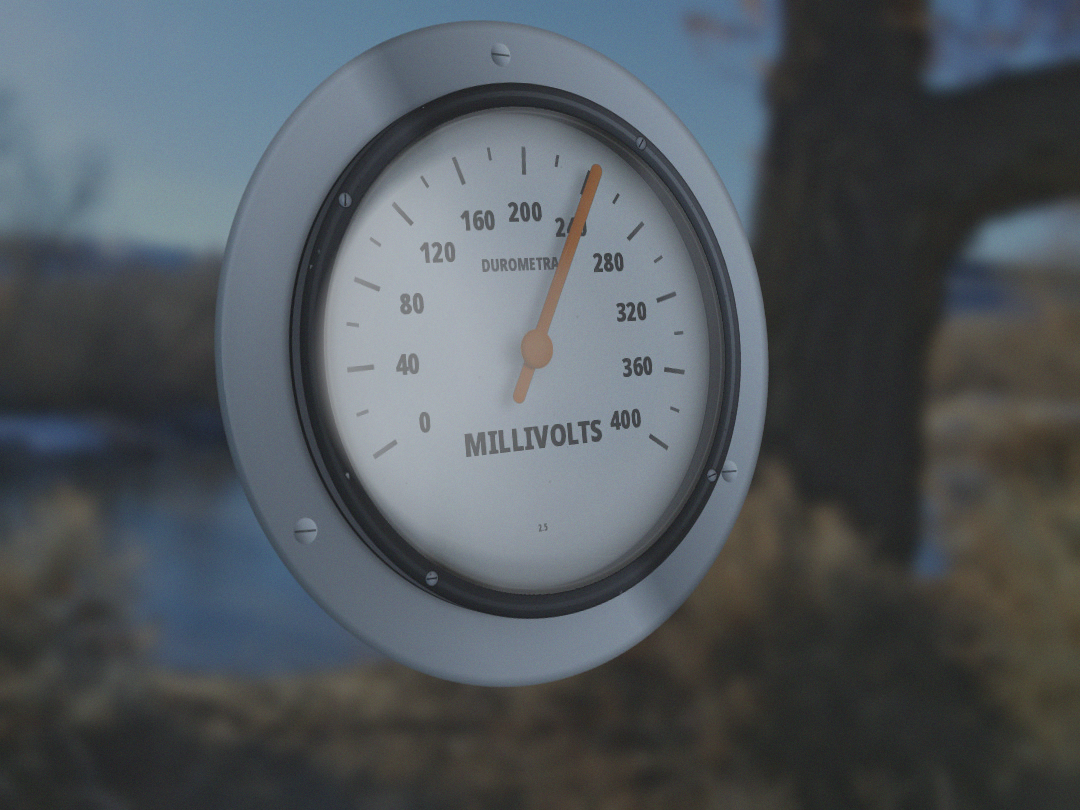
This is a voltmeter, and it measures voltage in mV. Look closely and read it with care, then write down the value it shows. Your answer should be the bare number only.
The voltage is 240
